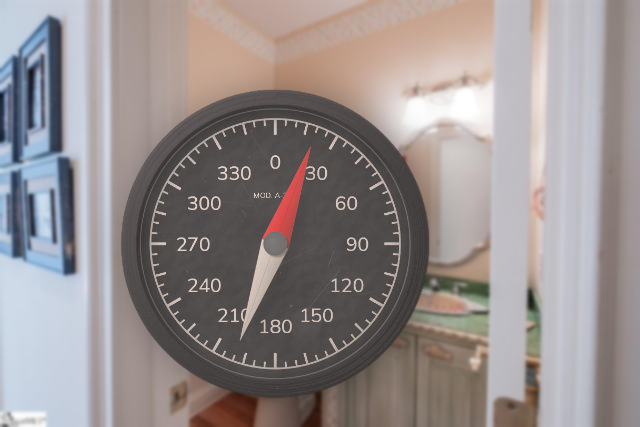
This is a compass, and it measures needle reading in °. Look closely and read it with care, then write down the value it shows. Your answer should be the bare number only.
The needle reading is 20
